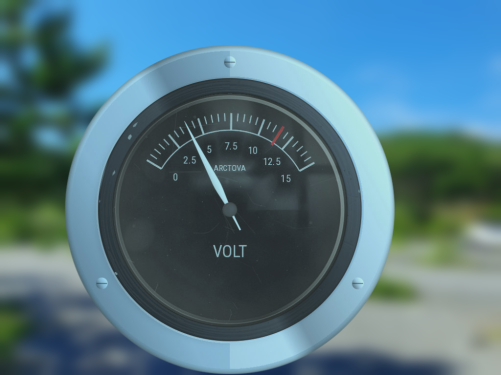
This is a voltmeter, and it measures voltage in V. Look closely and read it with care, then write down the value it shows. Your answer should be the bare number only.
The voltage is 4
